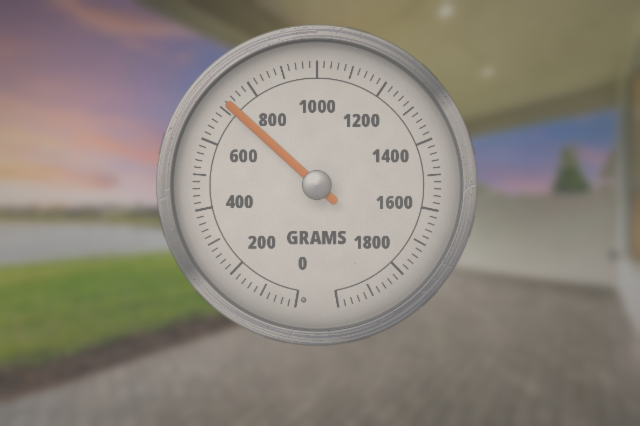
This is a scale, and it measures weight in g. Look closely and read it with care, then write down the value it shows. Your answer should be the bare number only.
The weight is 720
